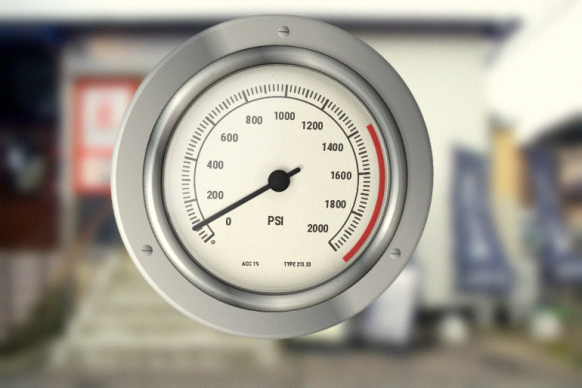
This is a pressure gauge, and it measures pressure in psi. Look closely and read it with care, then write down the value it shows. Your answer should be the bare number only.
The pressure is 80
